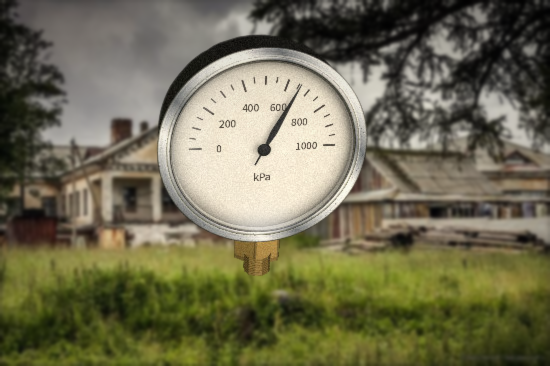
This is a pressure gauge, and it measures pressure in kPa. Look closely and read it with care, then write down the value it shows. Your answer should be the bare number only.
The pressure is 650
